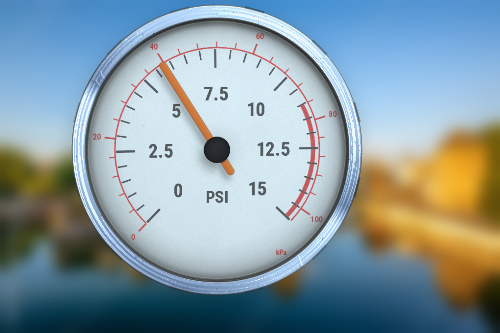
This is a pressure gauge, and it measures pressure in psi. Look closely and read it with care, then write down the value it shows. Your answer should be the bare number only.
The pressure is 5.75
